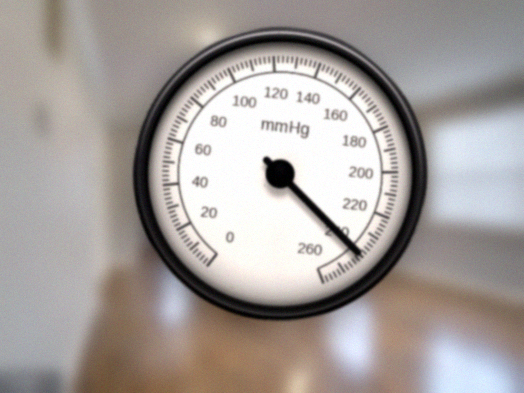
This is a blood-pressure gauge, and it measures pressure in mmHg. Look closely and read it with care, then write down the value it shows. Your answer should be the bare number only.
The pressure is 240
